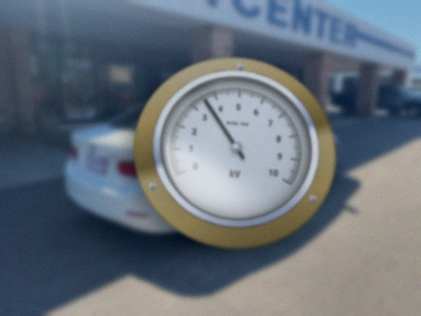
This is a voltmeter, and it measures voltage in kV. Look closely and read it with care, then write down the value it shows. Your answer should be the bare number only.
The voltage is 3.5
